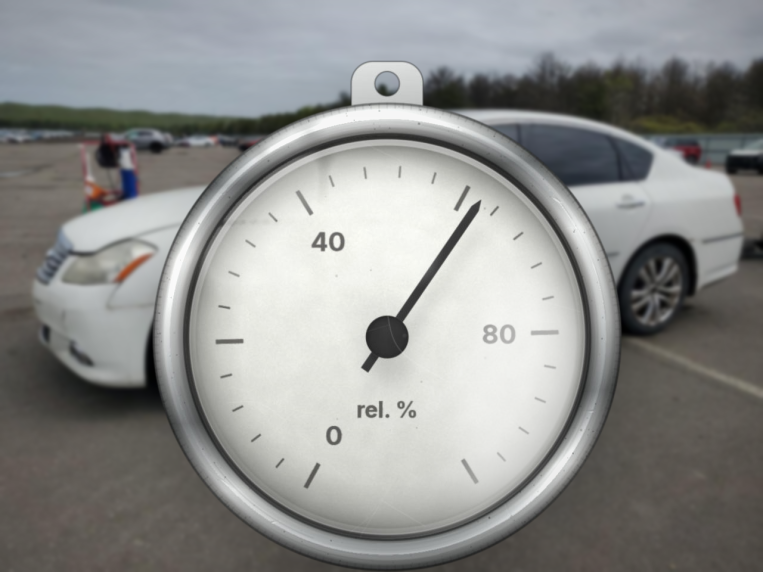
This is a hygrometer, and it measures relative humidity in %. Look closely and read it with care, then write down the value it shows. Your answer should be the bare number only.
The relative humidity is 62
